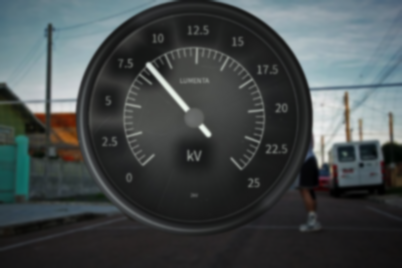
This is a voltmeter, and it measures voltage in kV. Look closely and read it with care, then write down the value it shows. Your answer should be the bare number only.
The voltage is 8.5
